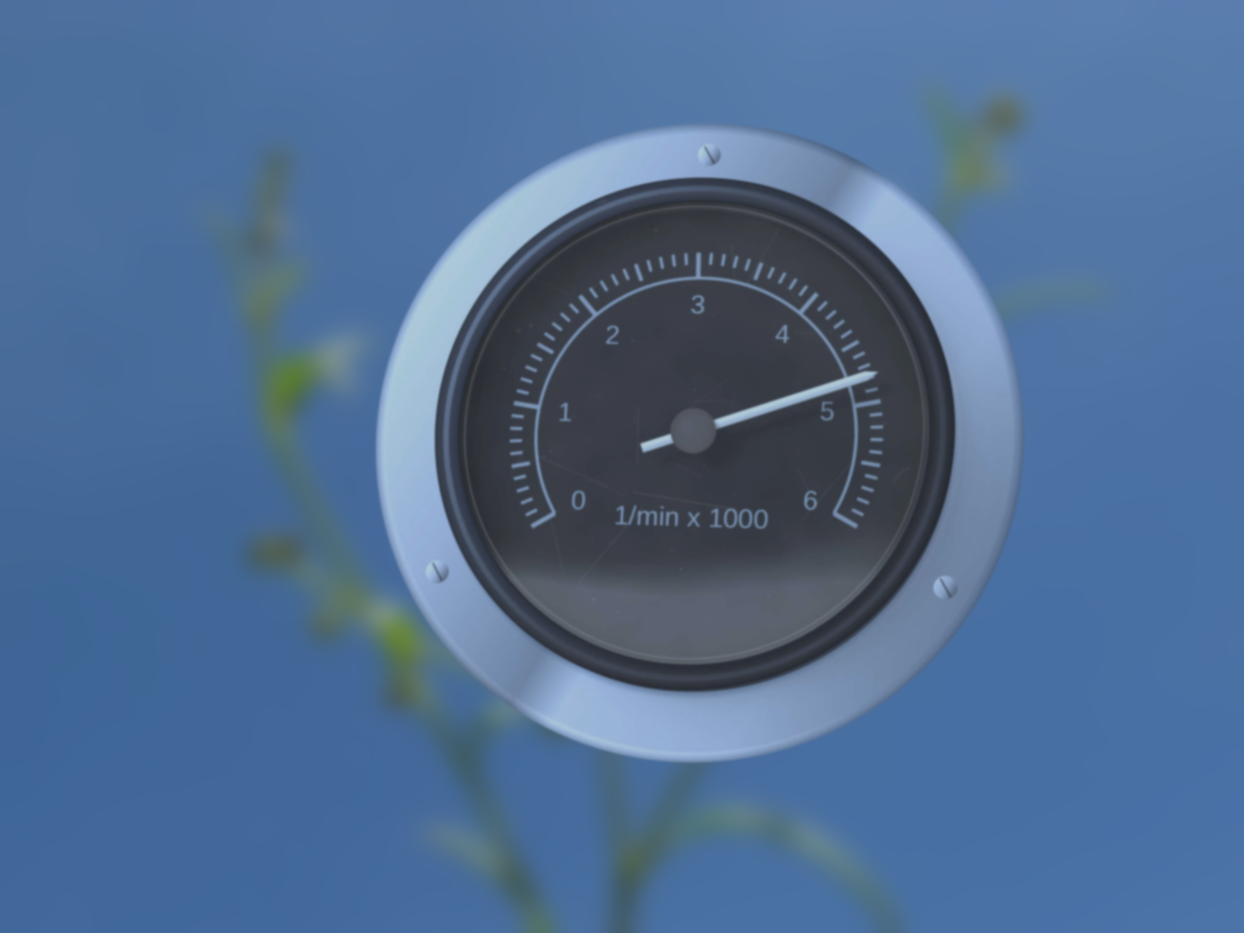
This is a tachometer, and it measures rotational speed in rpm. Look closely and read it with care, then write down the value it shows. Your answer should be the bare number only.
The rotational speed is 4800
